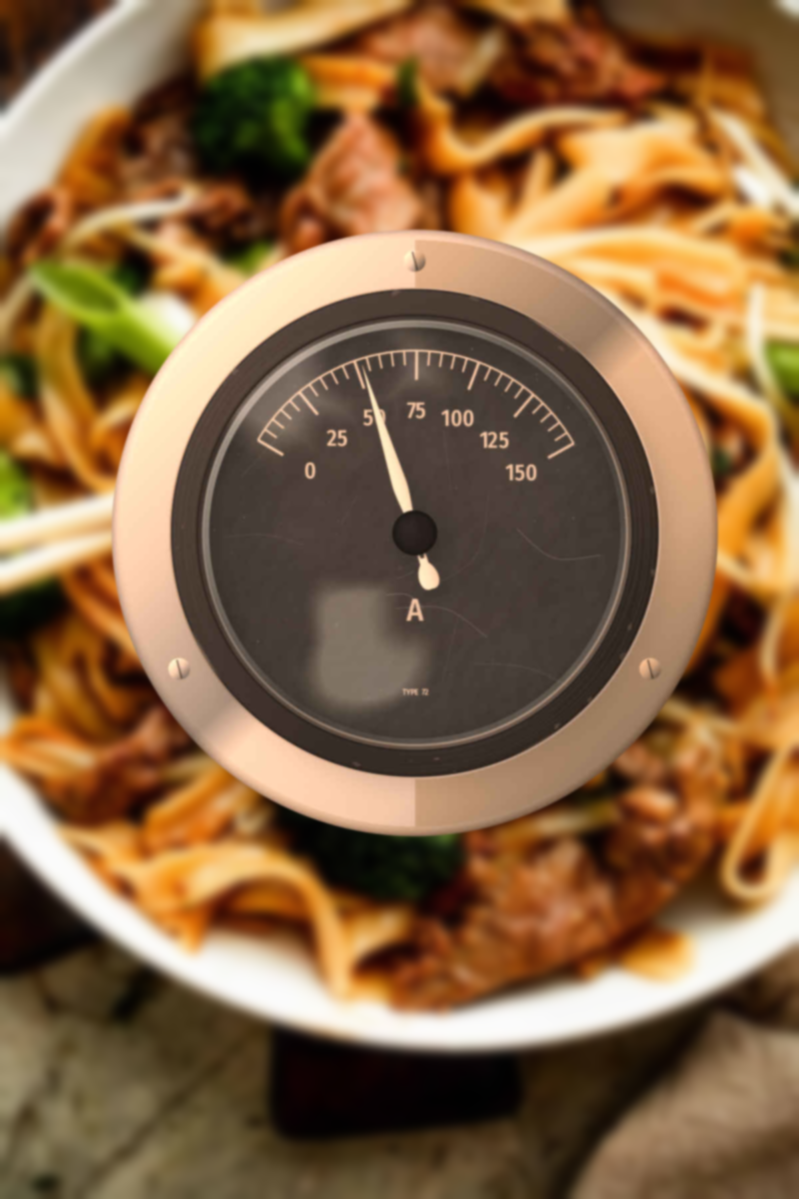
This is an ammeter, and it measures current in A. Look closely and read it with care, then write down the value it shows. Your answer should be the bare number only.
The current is 52.5
